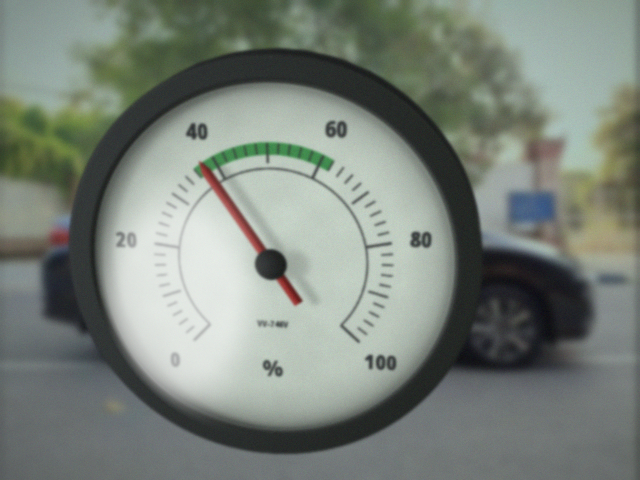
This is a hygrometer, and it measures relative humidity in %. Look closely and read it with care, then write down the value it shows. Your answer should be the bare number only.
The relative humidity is 38
